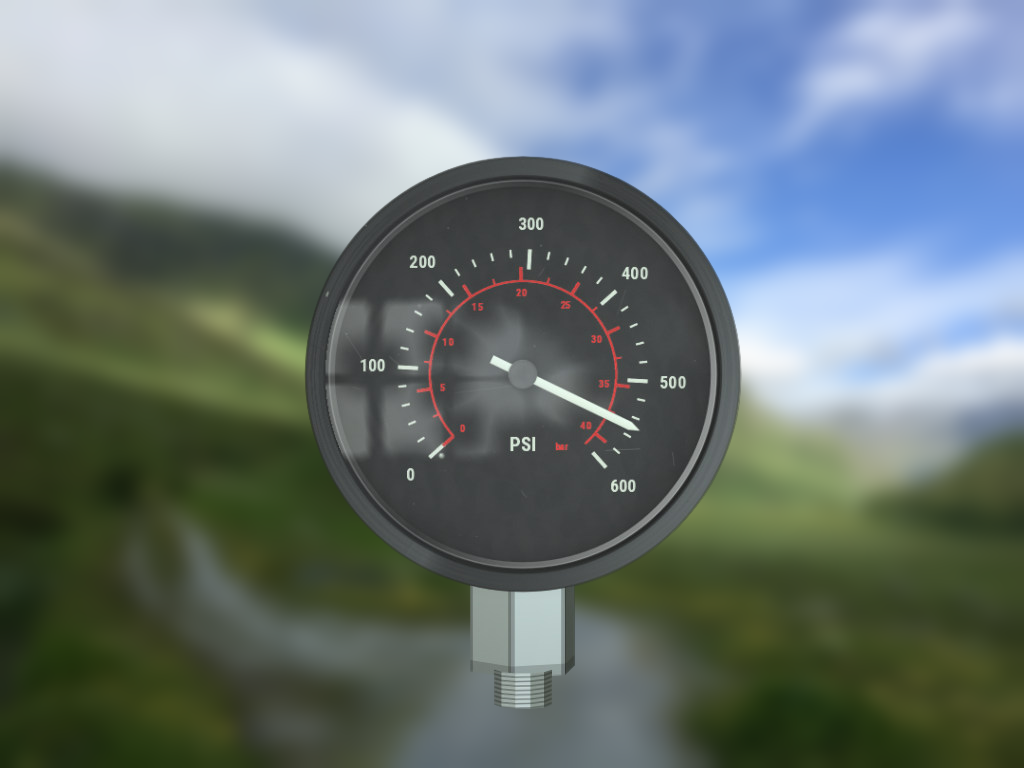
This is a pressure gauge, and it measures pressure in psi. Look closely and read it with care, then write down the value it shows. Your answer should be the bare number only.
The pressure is 550
